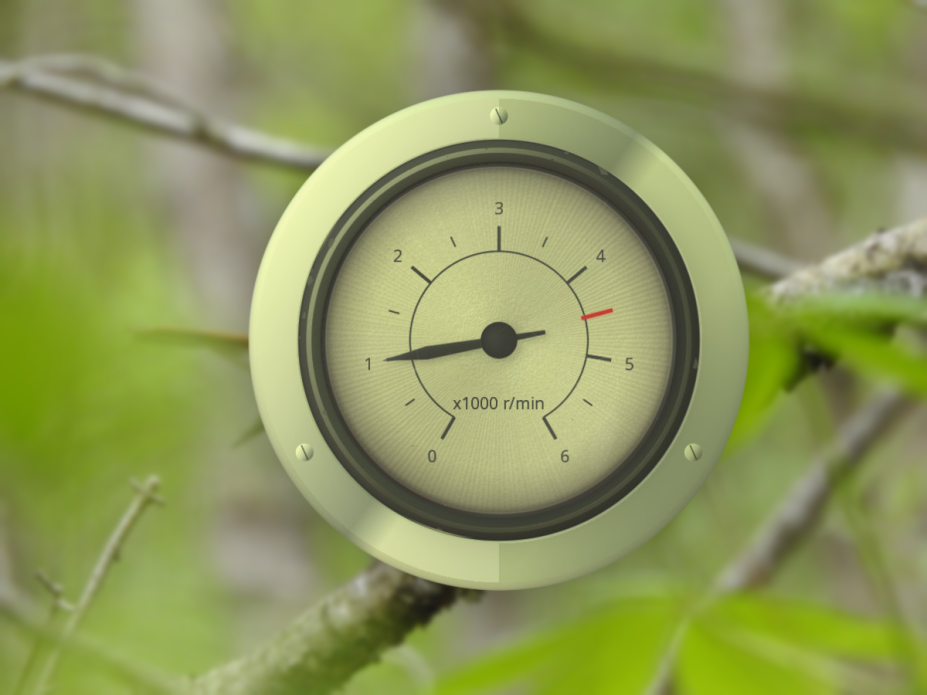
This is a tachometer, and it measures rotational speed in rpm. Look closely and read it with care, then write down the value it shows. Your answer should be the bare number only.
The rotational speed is 1000
